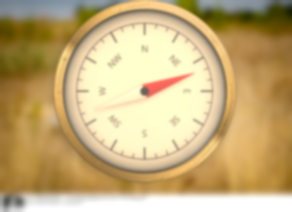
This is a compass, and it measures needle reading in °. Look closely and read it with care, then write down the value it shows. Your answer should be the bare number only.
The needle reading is 70
